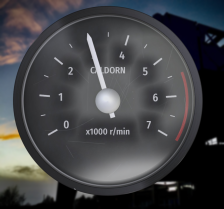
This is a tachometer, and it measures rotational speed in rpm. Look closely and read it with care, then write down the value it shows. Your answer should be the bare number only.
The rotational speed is 3000
